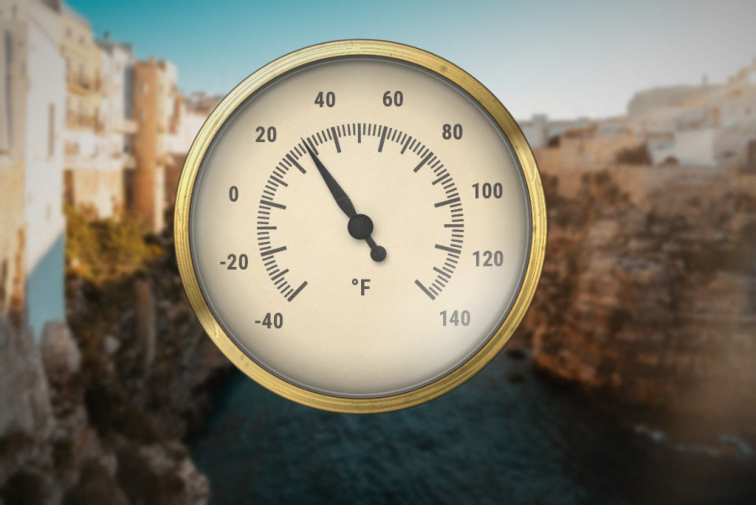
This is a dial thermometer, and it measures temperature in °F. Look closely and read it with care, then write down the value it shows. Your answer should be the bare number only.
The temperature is 28
